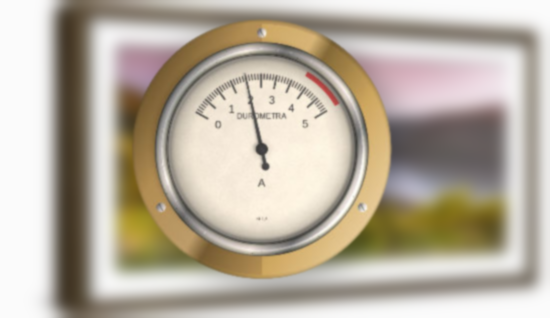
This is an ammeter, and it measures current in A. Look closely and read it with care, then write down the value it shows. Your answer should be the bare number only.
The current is 2
